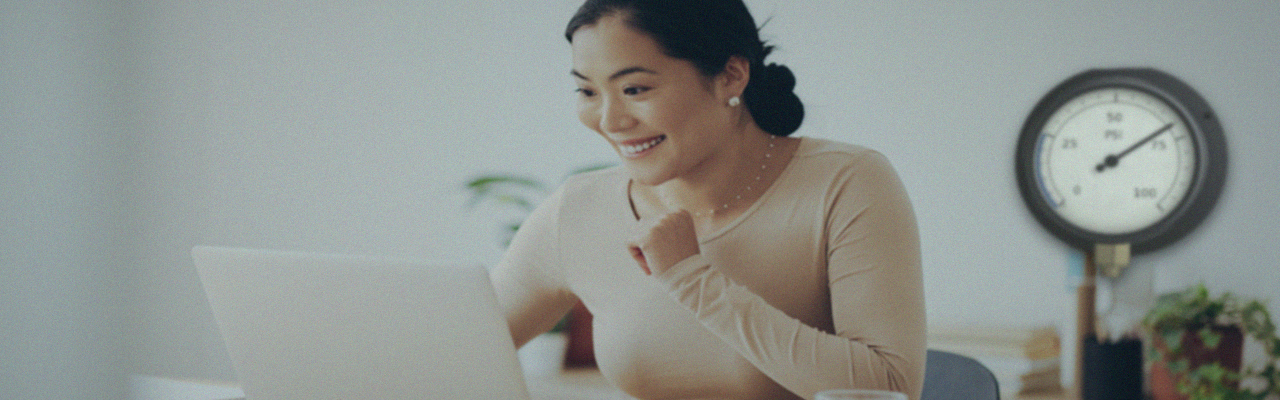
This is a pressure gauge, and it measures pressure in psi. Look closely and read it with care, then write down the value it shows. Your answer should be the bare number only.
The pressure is 70
